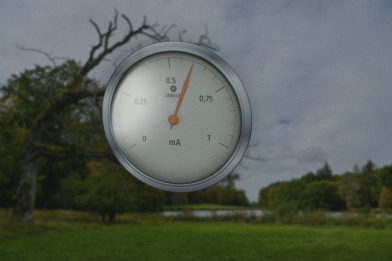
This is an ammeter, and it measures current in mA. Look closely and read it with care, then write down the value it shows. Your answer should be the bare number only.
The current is 0.6
